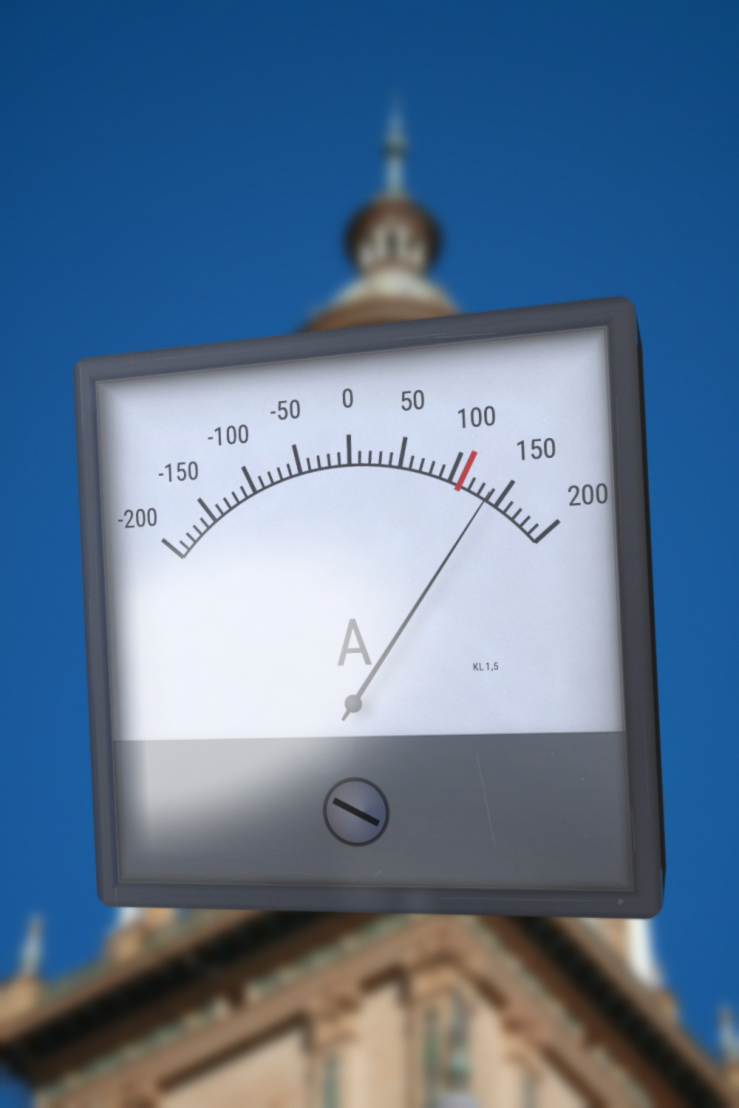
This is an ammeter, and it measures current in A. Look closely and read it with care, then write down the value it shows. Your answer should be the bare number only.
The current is 140
